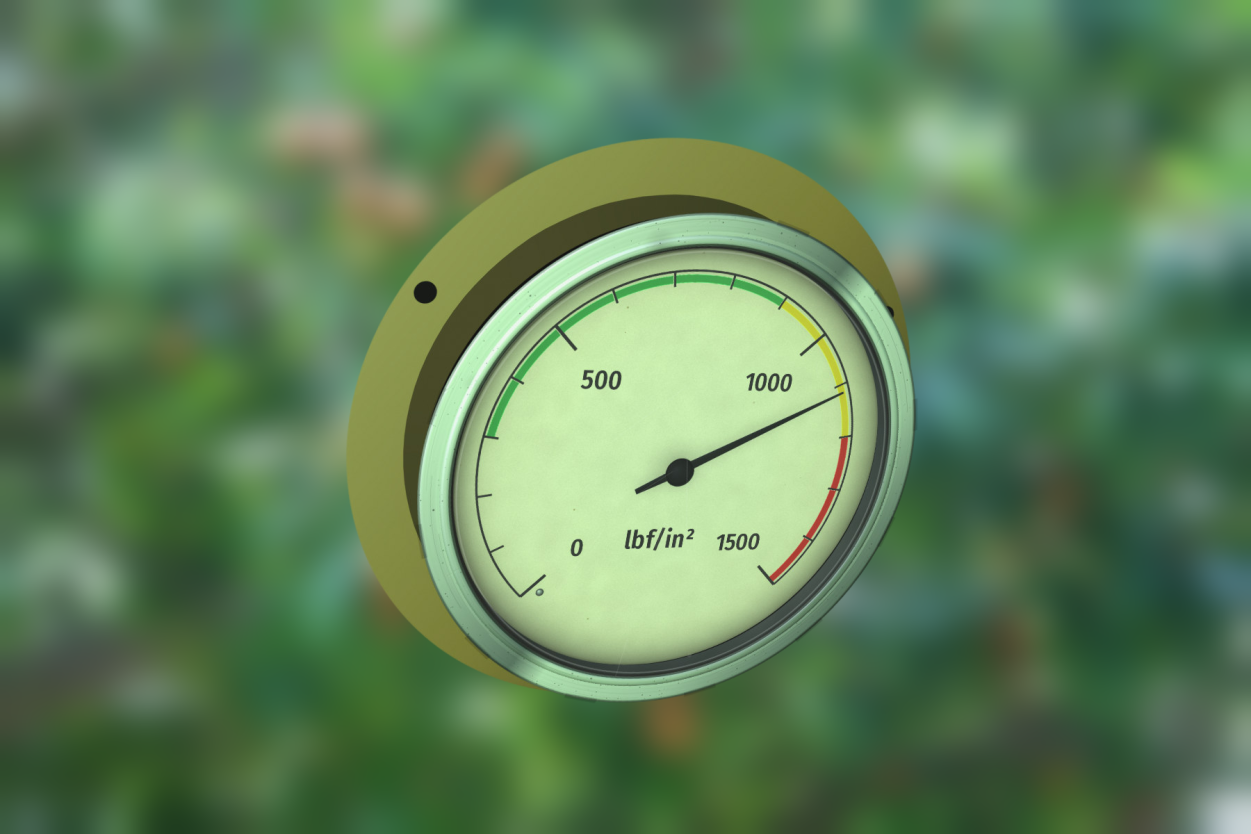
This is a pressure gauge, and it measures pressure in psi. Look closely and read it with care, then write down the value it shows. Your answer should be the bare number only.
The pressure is 1100
